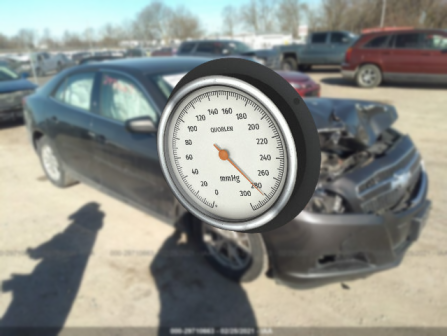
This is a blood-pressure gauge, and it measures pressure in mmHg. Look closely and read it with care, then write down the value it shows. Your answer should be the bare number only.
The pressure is 280
